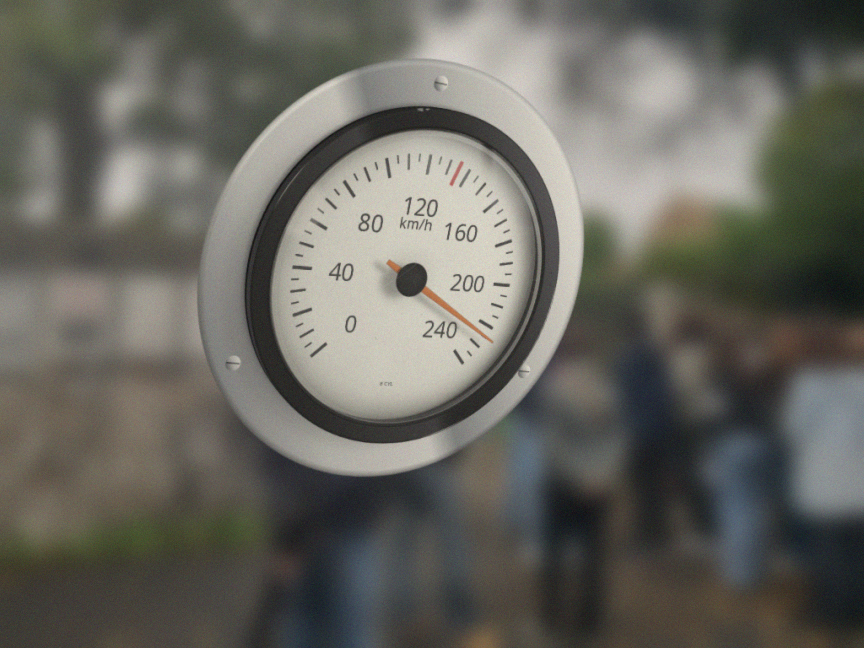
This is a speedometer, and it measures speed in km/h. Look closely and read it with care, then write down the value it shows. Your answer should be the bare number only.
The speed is 225
